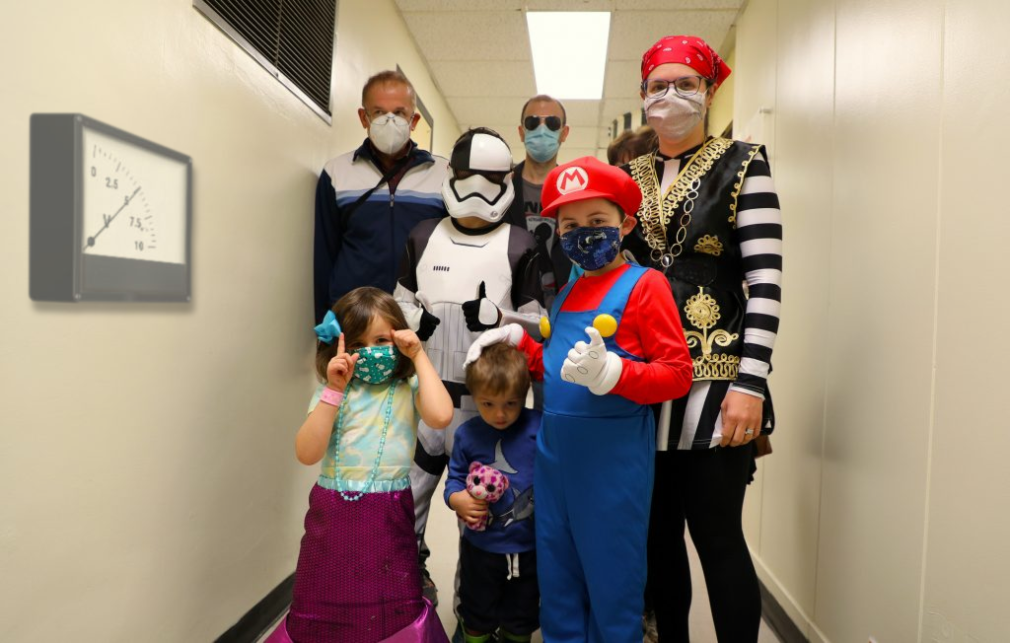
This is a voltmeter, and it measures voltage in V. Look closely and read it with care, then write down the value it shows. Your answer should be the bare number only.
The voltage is 5
